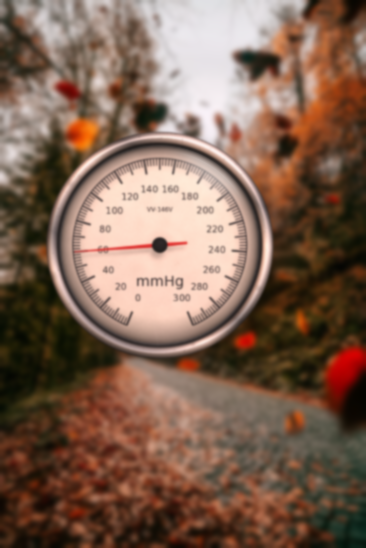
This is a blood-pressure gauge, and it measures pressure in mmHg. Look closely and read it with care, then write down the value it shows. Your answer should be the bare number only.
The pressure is 60
